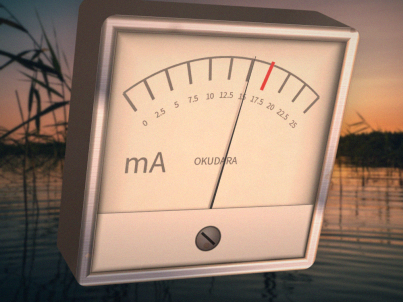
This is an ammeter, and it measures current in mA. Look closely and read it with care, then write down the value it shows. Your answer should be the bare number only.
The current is 15
